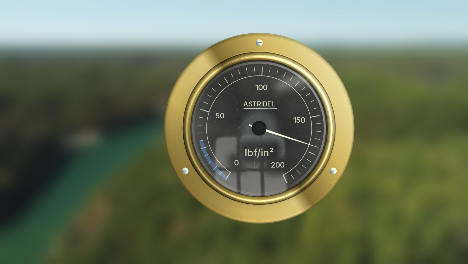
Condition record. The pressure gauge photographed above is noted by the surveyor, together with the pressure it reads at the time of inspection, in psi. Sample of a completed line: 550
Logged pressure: 170
